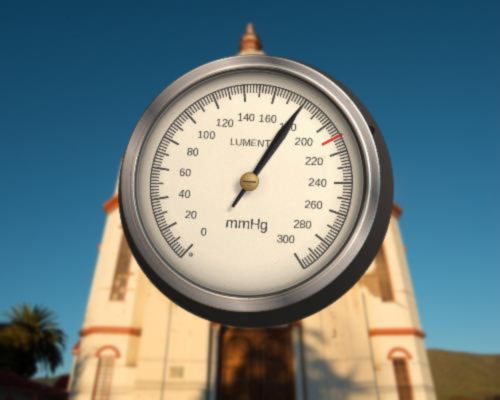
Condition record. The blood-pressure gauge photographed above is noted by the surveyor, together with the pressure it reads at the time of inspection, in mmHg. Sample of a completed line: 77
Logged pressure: 180
